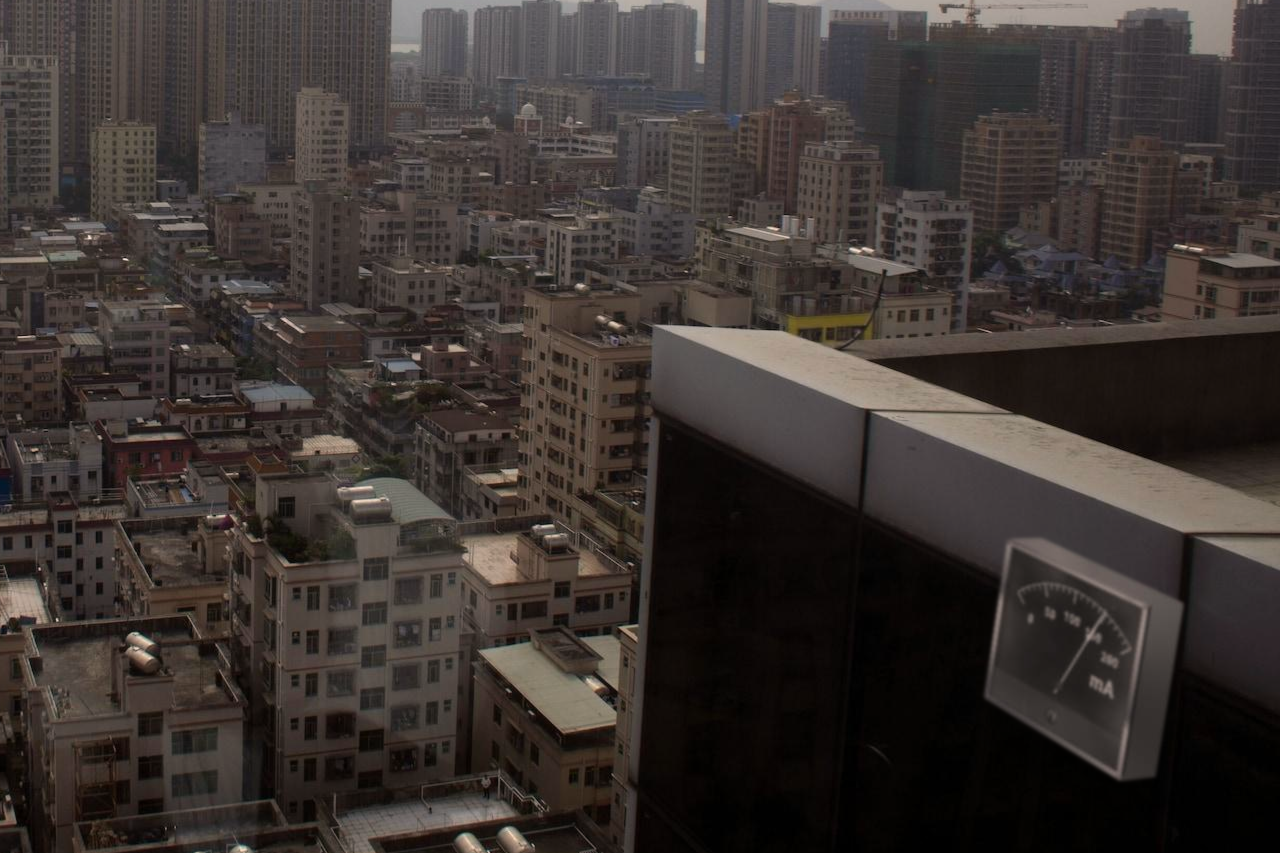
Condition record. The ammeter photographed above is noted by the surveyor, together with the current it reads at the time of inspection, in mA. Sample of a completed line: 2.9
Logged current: 150
